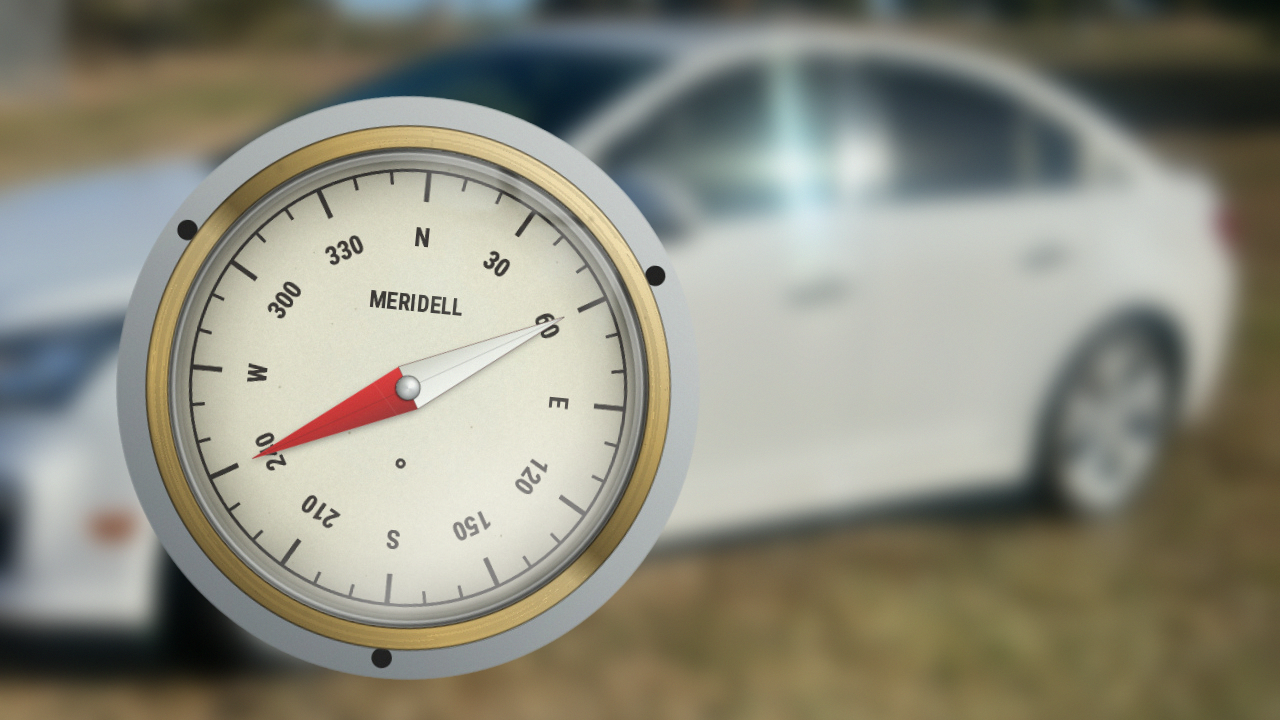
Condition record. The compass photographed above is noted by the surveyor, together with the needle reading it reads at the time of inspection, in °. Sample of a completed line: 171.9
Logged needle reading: 240
